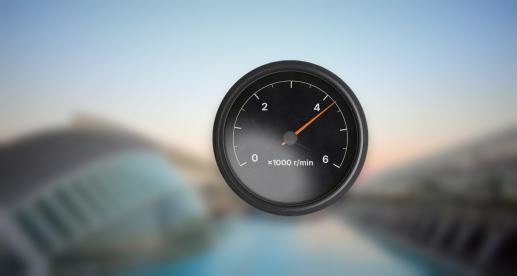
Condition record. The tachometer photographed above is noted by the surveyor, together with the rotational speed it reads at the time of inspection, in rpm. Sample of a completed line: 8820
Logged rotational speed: 4250
